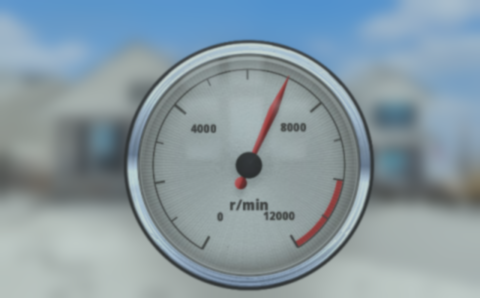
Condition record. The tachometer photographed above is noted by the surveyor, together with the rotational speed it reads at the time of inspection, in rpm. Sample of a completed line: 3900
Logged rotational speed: 7000
